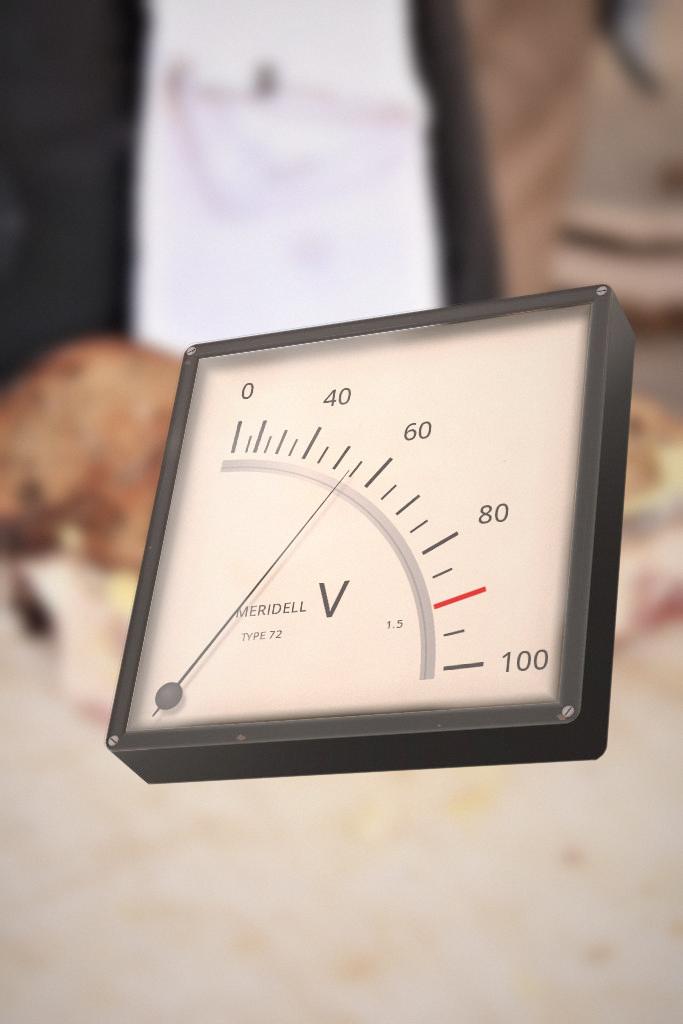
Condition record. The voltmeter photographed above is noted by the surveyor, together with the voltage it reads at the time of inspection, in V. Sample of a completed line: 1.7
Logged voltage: 55
